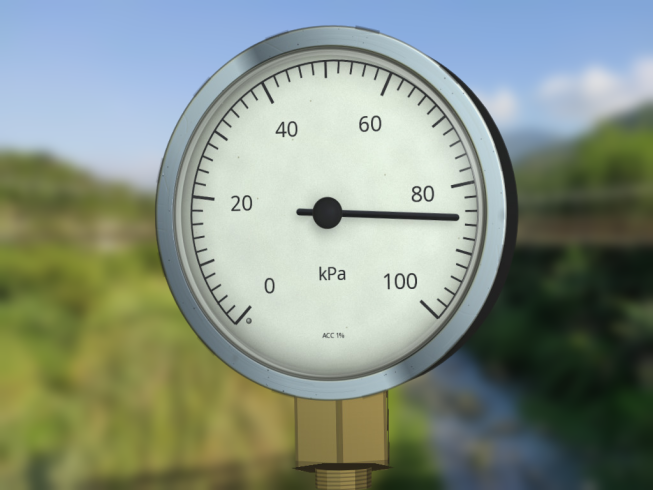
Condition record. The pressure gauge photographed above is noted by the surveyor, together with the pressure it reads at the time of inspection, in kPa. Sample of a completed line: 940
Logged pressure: 85
